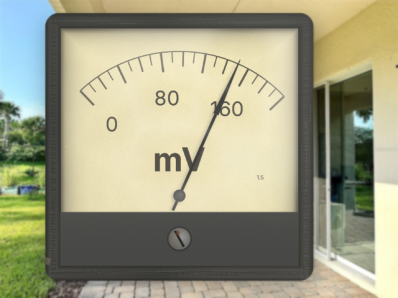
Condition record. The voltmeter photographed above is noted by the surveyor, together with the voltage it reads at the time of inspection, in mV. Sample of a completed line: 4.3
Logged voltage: 150
